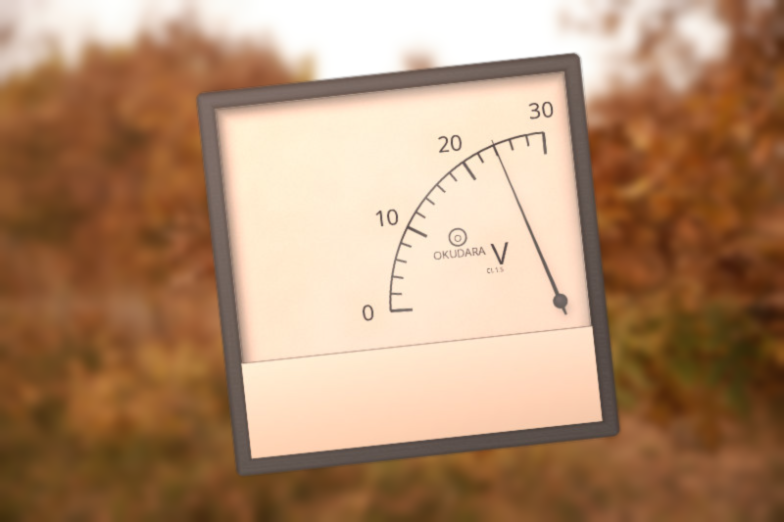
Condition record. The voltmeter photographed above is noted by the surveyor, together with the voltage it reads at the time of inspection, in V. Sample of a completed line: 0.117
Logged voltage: 24
